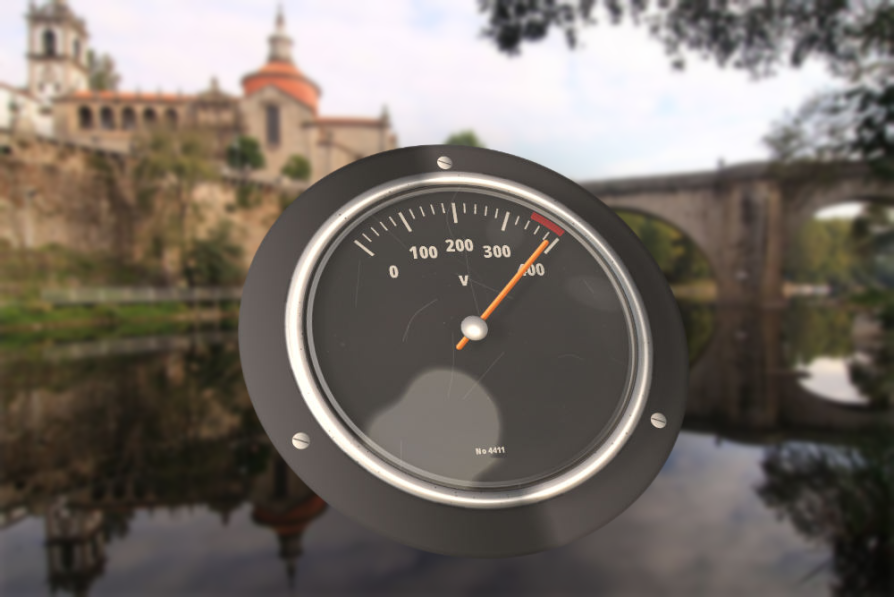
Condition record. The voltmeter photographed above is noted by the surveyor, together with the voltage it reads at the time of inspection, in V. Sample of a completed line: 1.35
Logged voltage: 390
